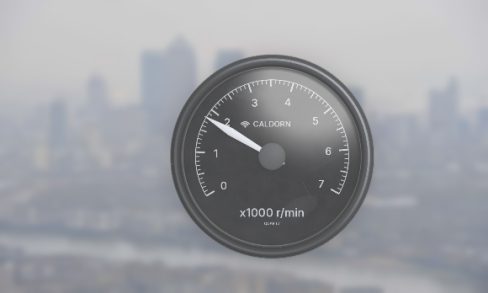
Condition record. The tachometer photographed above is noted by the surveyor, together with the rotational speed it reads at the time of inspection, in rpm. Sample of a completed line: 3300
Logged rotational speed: 1800
